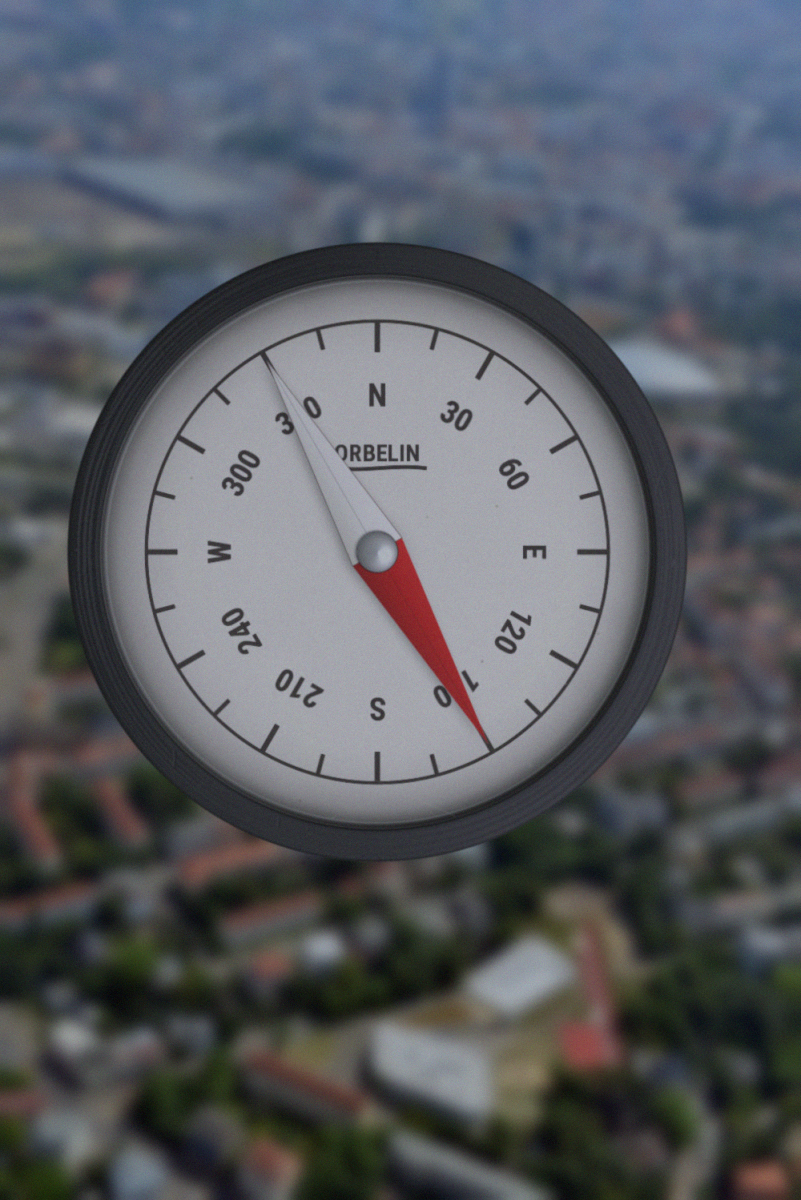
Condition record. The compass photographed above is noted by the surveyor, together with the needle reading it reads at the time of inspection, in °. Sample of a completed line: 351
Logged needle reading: 150
